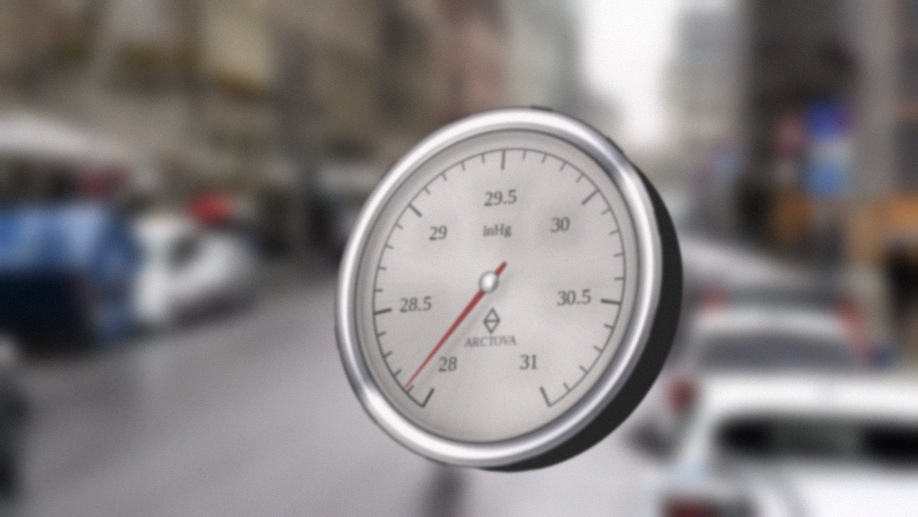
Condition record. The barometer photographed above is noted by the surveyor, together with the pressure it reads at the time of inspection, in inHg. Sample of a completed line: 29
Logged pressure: 28.1
